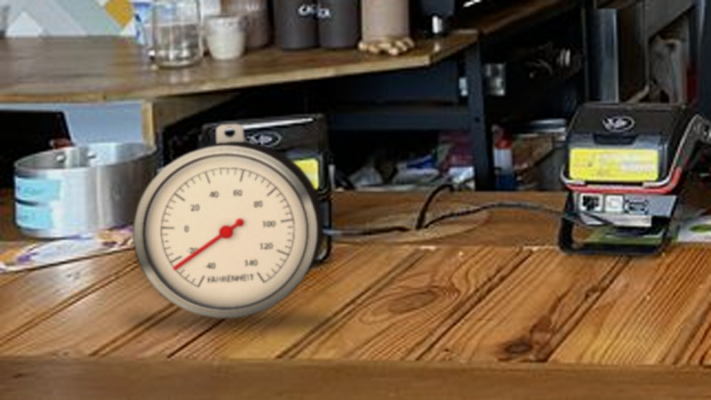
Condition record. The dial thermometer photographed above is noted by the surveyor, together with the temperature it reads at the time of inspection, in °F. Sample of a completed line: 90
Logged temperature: -24
